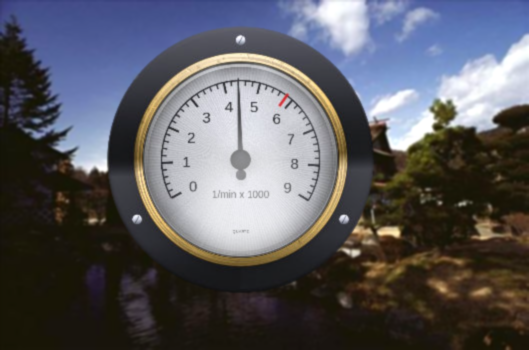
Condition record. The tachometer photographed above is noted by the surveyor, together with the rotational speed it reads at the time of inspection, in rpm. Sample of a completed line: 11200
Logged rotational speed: 4400
